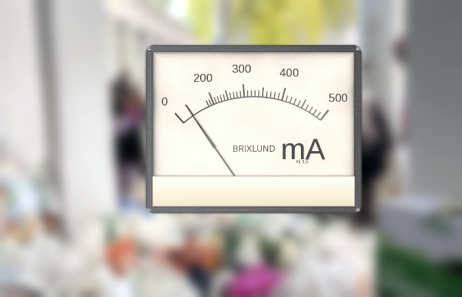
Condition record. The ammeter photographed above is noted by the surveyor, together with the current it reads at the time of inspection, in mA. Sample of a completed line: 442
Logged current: 100
